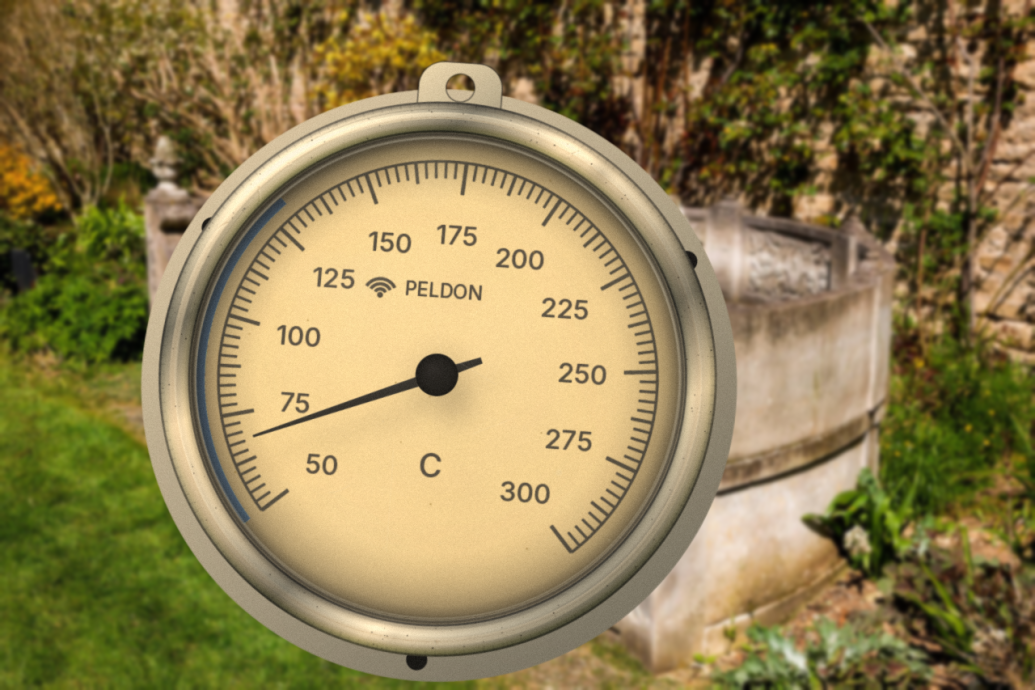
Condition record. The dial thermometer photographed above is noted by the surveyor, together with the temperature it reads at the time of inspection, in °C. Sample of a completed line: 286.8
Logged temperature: 67.5
